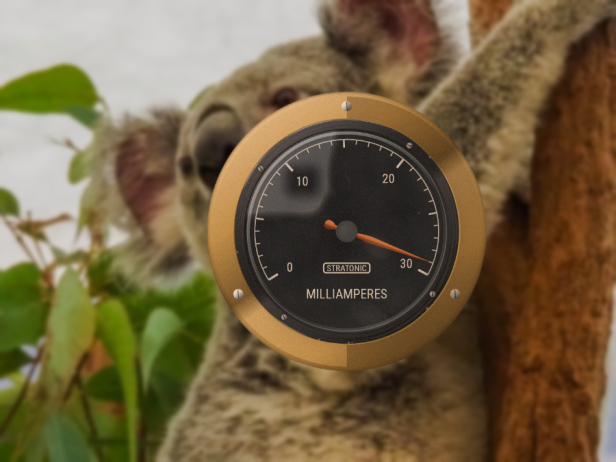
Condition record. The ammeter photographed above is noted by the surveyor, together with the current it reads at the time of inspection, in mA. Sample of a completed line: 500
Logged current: 29
